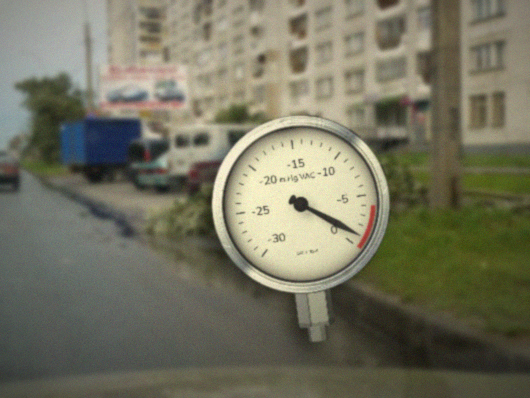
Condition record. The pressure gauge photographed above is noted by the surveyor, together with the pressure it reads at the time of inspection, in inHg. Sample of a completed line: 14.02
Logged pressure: -1
